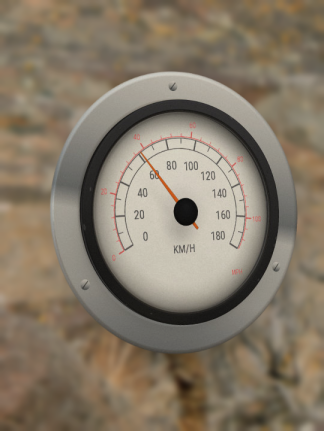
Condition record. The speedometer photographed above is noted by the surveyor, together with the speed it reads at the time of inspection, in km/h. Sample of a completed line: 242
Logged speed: 60
